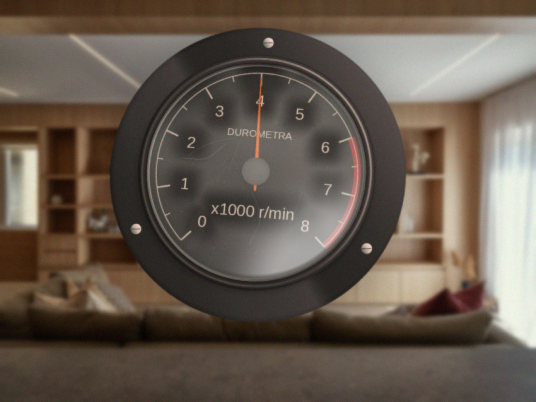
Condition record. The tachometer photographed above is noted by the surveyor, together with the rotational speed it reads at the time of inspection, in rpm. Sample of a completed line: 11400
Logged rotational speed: 4000
